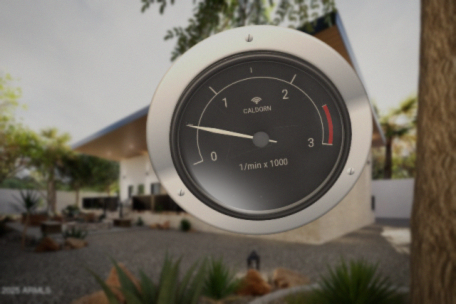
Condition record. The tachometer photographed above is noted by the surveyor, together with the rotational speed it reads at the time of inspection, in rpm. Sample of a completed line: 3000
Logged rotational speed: 500
